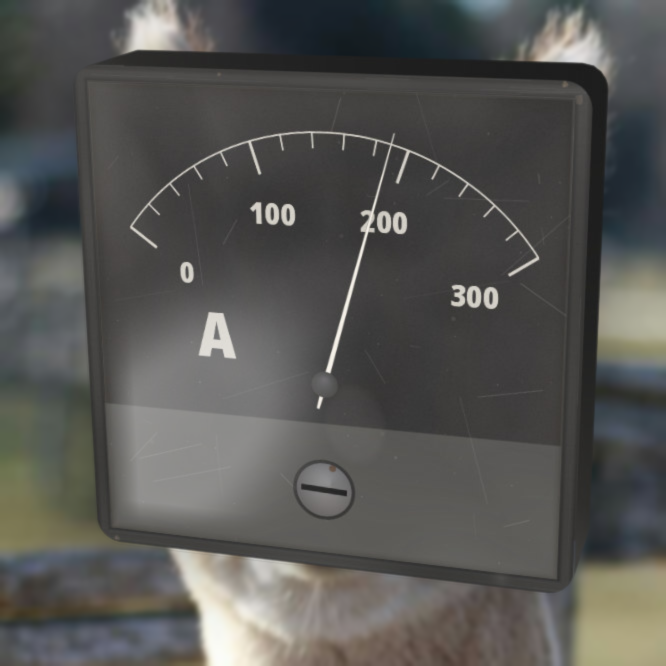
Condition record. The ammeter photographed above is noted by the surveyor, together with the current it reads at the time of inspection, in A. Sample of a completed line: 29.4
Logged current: 190
